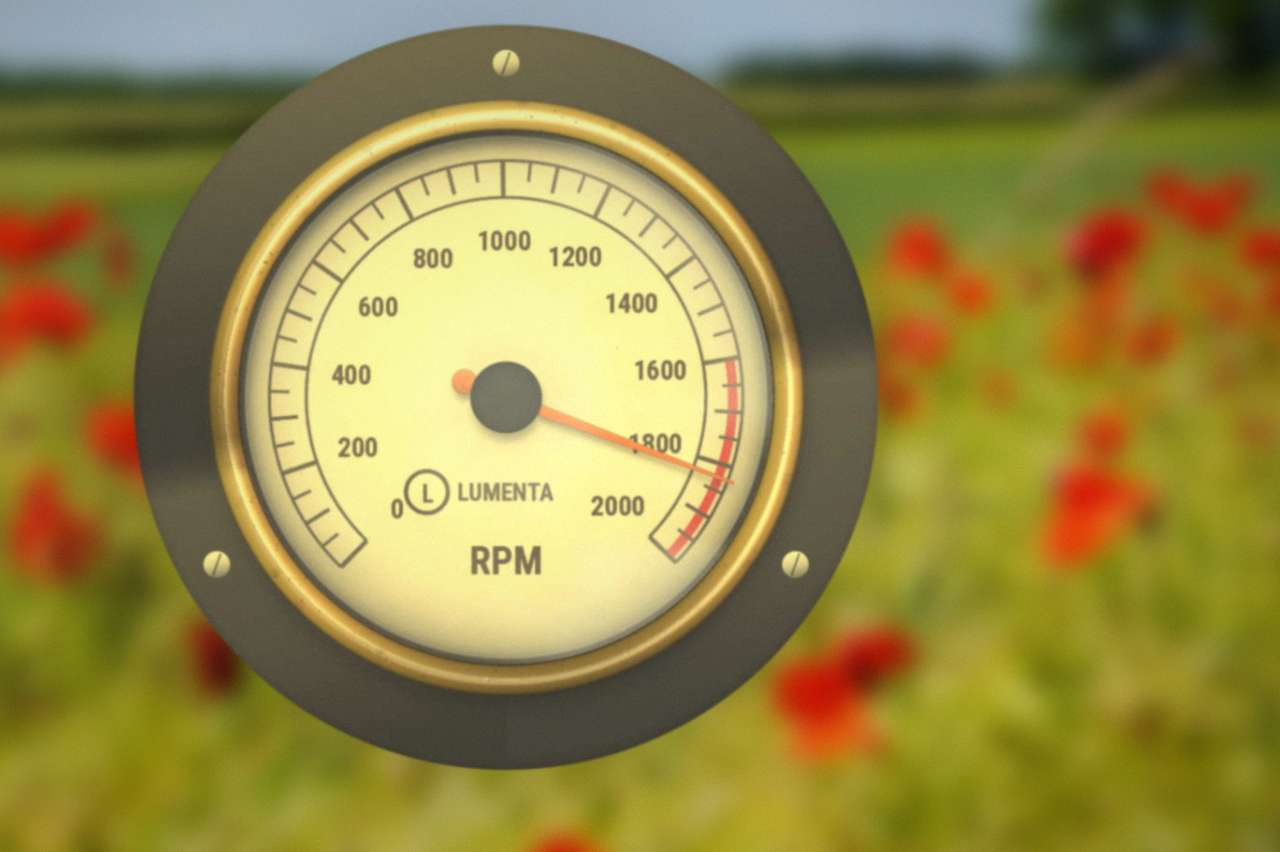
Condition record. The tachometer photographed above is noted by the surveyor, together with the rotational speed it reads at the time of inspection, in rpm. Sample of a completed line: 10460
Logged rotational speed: 1825
